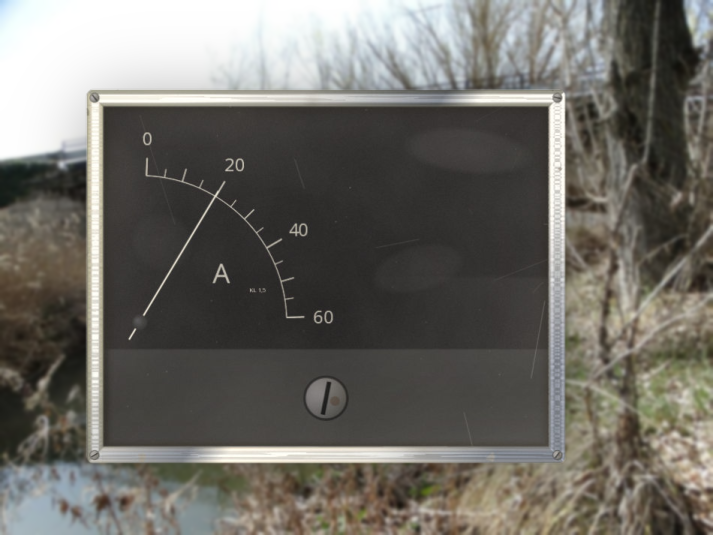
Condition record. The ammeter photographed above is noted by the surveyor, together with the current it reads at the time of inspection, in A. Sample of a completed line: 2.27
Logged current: 20
